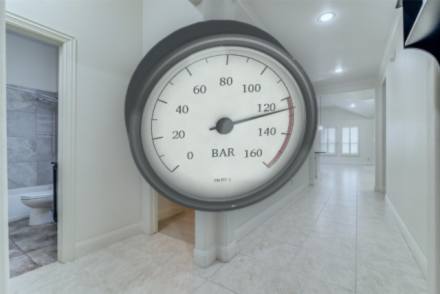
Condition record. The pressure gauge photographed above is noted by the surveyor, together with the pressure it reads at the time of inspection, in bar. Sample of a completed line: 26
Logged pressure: 125
